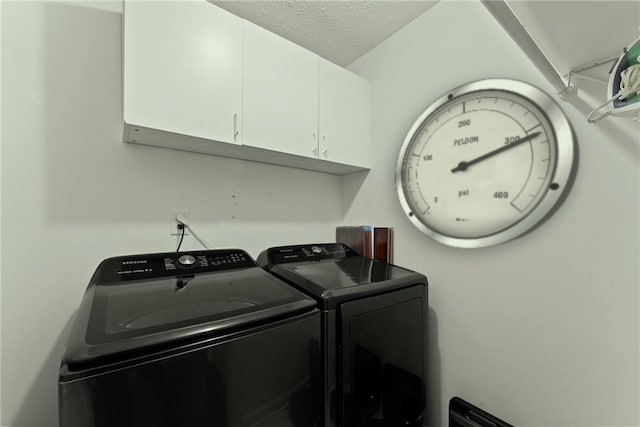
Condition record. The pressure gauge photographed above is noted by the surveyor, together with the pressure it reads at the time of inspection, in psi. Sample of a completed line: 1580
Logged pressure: 310
